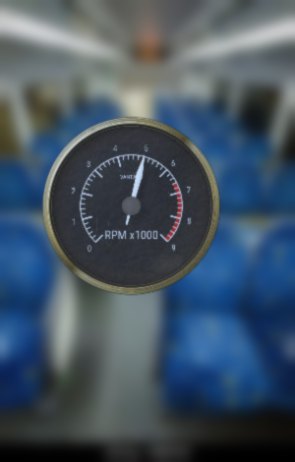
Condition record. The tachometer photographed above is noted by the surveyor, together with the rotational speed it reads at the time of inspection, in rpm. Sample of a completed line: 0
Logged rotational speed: 5000
